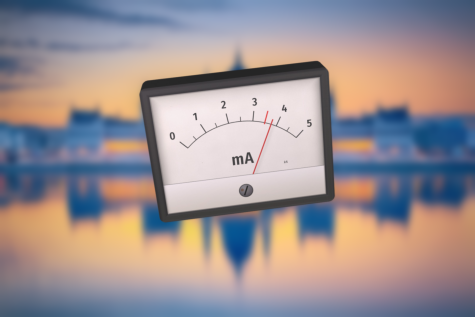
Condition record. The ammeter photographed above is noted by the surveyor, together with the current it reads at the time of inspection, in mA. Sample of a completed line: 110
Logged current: 3.75
